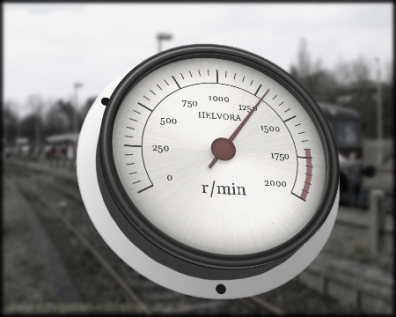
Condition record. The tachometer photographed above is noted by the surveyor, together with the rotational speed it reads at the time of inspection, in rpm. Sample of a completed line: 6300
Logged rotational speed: 1300
